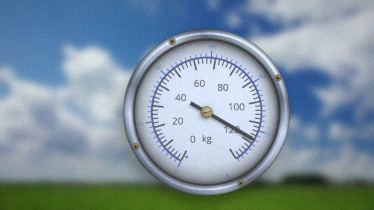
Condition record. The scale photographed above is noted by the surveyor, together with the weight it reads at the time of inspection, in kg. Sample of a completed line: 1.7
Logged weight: 118
